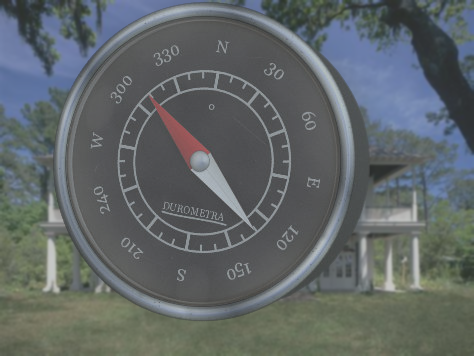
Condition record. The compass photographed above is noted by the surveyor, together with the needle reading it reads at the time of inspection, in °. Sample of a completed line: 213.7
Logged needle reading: 310
